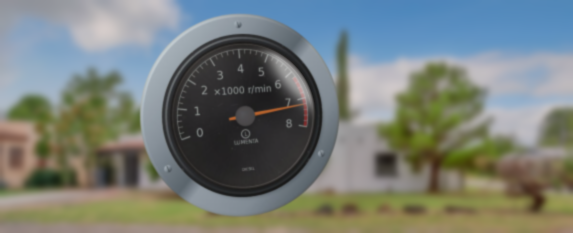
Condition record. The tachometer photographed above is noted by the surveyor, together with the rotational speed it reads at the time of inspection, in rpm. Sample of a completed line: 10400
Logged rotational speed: 7200
